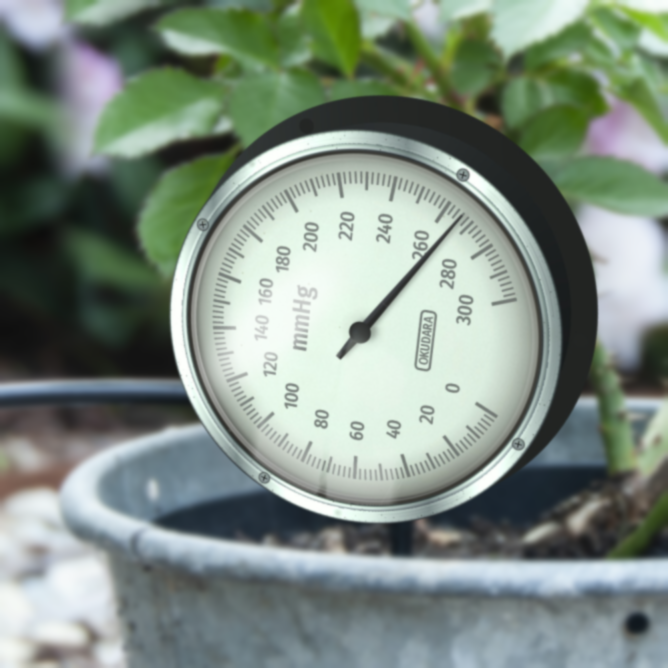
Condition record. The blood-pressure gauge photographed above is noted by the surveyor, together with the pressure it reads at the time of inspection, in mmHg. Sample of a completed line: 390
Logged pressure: 266
